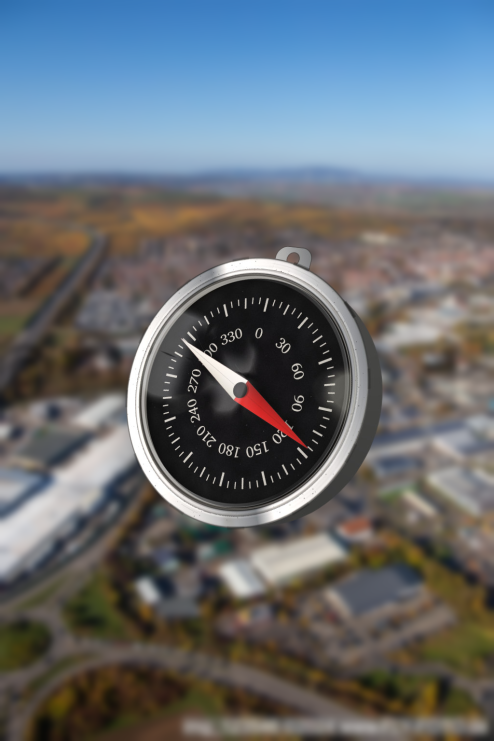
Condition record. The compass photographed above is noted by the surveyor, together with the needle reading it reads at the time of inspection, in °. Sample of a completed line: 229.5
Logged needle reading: 115
